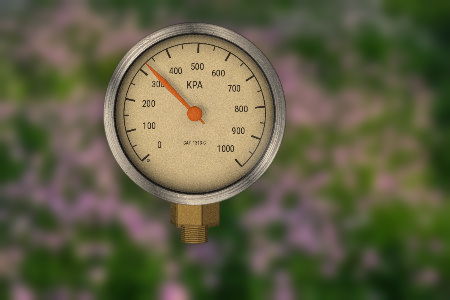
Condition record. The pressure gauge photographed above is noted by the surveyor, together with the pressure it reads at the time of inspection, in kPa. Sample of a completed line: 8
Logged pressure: 325
